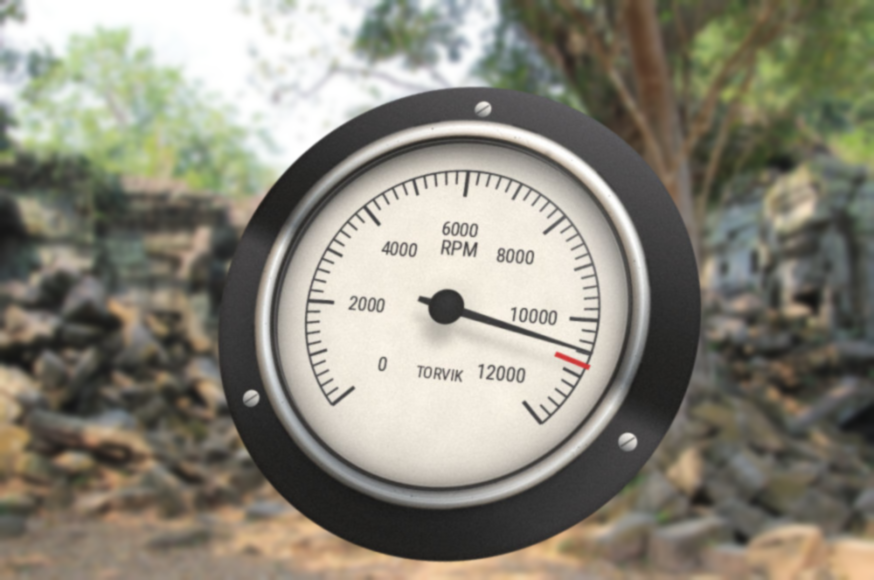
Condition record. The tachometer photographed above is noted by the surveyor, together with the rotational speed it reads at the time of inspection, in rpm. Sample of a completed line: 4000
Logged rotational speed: 10600
